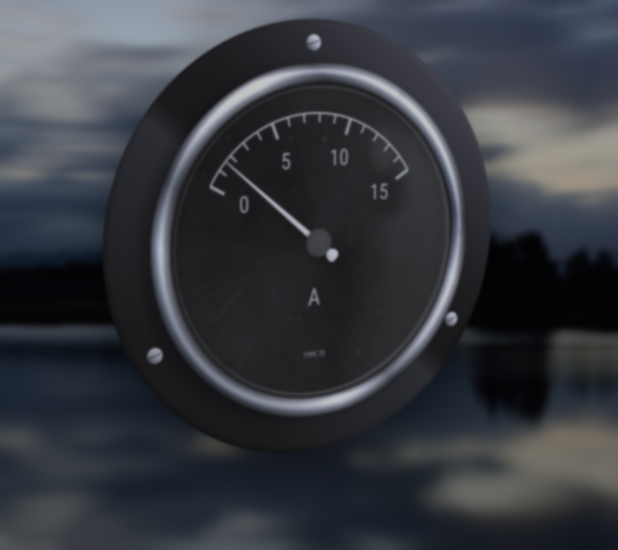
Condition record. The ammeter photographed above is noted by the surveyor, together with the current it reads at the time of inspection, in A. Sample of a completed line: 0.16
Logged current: 1.5
